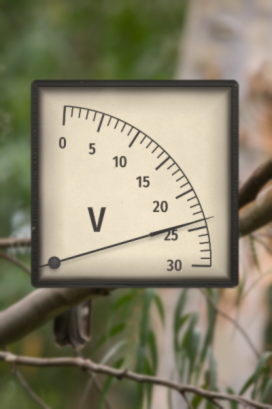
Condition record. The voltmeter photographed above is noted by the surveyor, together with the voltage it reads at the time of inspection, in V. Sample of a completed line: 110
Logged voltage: 24
